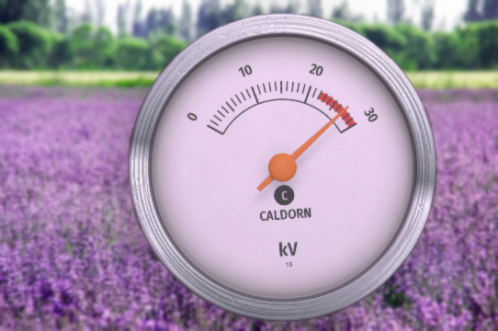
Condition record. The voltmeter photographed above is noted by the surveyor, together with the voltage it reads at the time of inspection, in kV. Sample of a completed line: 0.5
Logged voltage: 27
